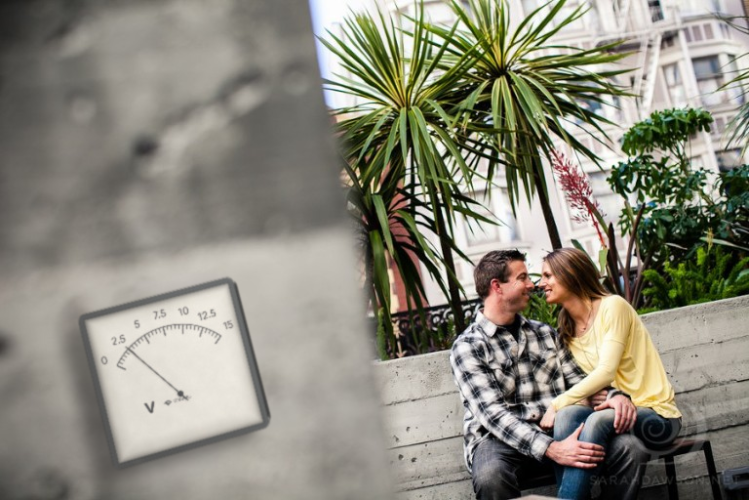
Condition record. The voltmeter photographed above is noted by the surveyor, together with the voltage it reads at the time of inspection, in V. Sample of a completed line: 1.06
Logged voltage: 2.5
